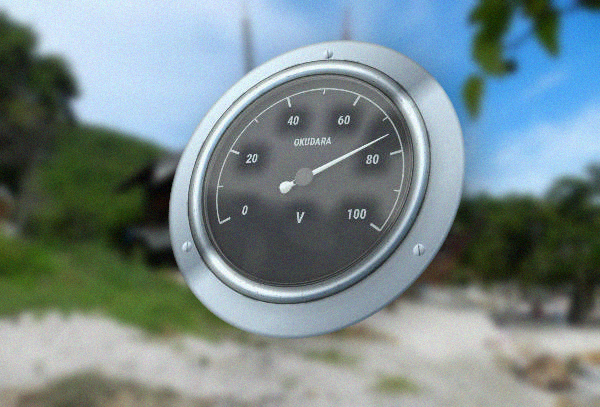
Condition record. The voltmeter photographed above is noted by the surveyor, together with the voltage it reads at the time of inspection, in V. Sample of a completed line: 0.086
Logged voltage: 75
